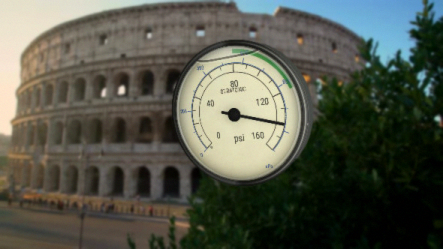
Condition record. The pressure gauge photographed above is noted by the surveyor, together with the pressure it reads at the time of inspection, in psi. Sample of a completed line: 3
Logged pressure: 140
